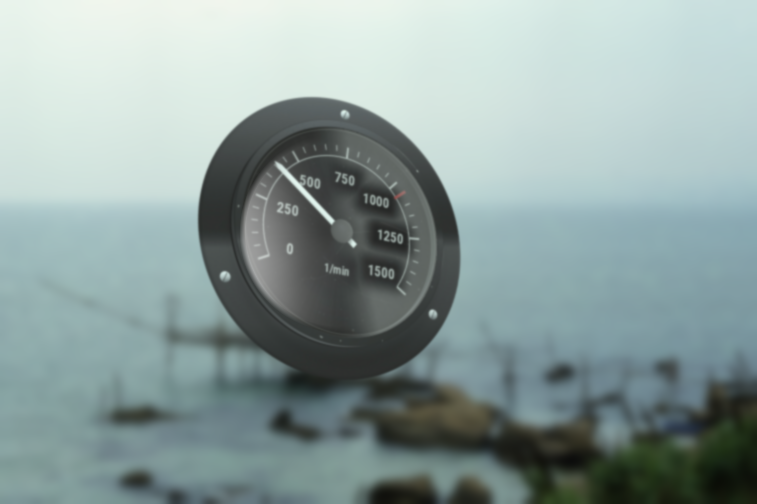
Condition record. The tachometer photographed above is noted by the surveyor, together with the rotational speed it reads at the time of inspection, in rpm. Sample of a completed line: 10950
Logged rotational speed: 400
